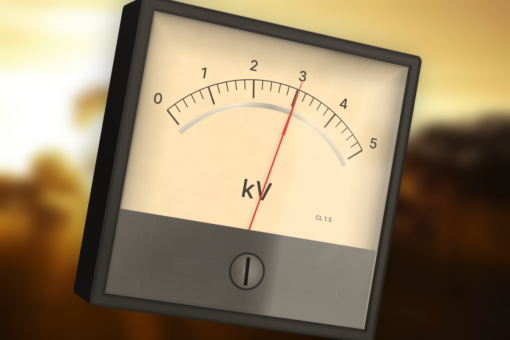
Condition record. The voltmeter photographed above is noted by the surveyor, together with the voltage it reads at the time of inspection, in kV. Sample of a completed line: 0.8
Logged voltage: 3
